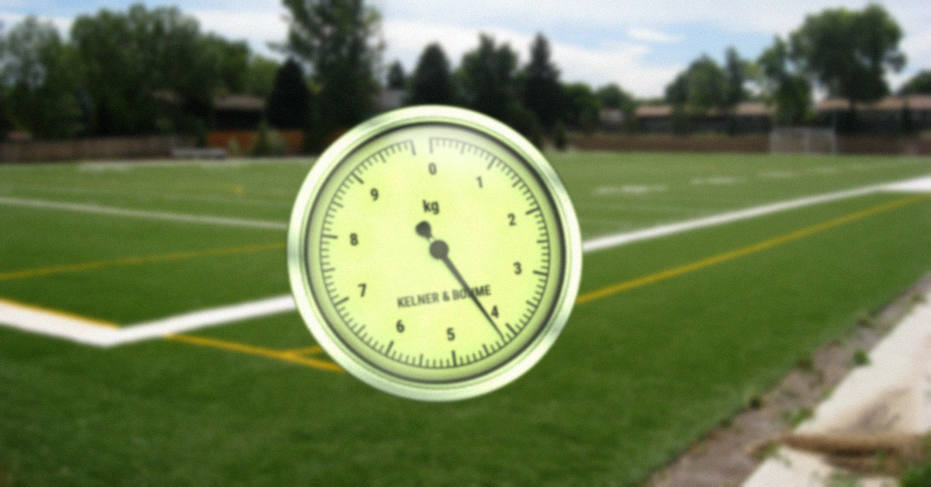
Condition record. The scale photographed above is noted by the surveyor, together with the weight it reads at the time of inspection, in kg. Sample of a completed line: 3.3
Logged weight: 4.2
